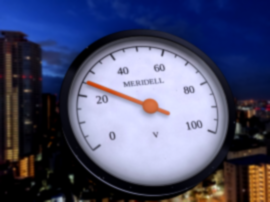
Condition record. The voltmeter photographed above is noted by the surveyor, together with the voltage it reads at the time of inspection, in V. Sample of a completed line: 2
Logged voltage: 25
